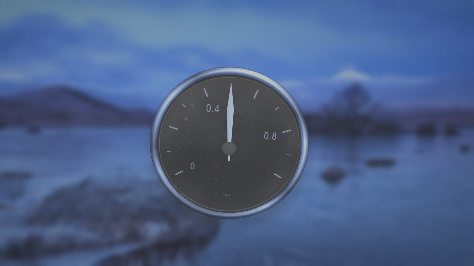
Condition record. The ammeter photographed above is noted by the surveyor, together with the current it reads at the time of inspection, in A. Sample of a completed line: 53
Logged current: 0.5
